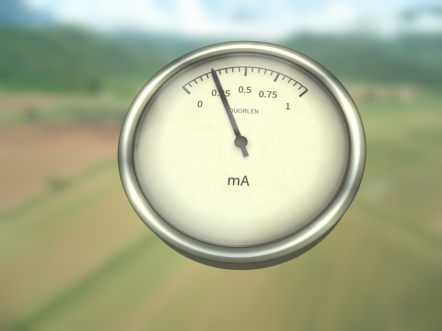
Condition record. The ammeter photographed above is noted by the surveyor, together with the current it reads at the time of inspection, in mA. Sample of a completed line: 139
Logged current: 0.25
